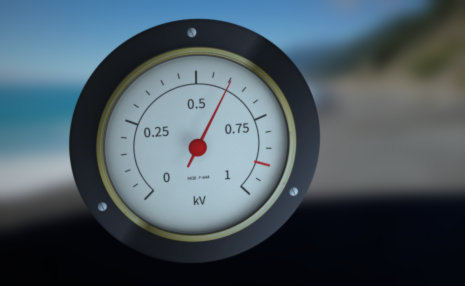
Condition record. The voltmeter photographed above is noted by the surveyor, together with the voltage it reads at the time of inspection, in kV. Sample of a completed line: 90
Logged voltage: 0.6
